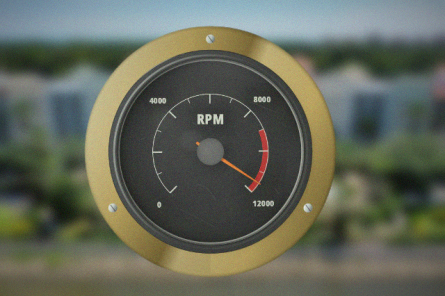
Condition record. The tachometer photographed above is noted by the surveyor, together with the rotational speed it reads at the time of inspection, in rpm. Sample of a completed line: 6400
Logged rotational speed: 11500
